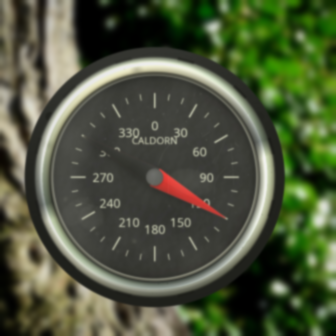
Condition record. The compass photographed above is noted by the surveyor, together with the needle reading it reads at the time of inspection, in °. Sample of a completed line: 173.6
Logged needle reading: 120
